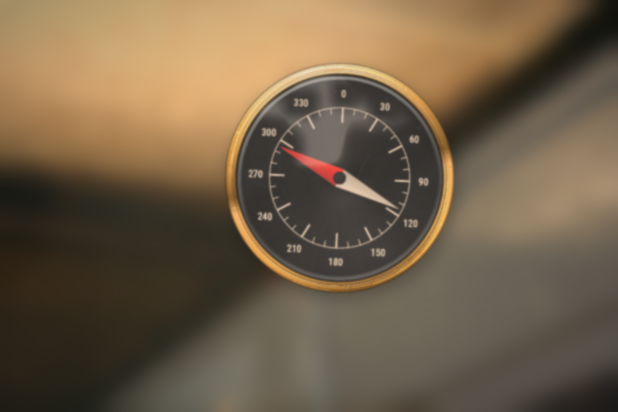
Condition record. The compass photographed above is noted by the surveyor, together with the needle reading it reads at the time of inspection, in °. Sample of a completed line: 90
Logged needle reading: 295
